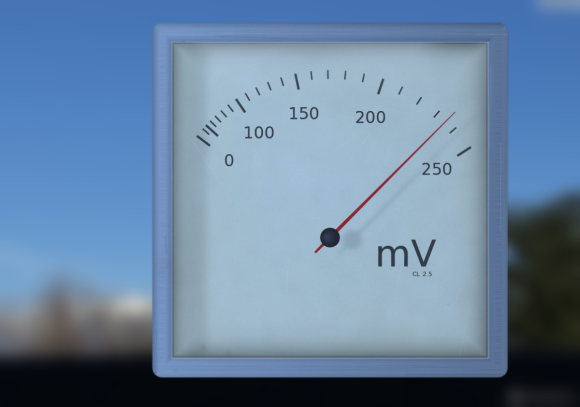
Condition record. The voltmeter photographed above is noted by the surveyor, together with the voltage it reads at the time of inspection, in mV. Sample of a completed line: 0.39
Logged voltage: 235
